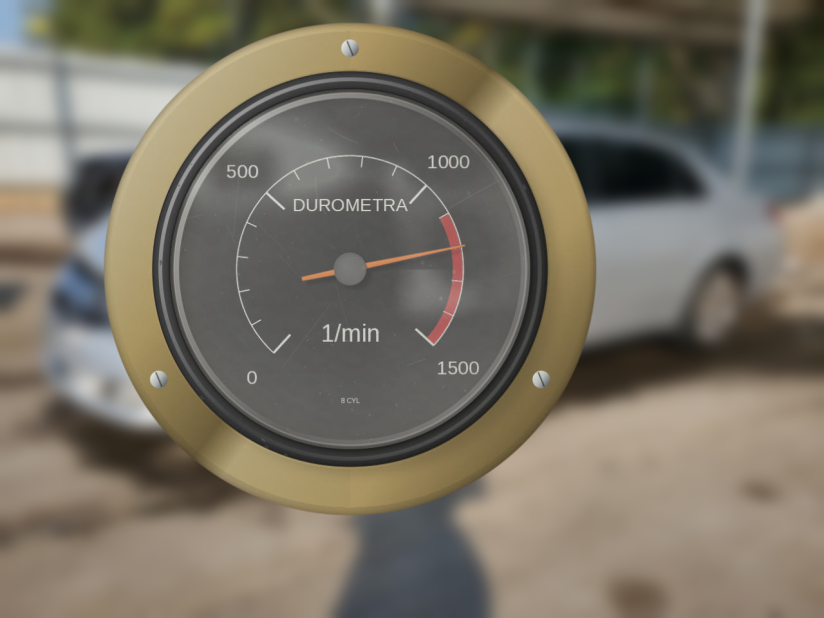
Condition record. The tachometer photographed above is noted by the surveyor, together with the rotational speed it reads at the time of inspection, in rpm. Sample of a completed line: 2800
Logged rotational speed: 1200
